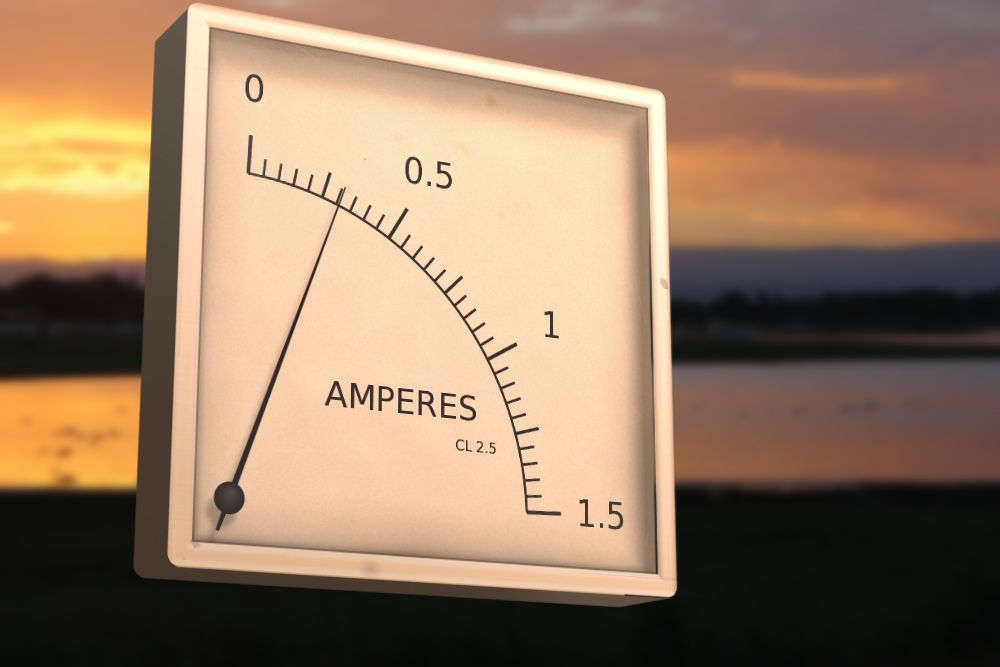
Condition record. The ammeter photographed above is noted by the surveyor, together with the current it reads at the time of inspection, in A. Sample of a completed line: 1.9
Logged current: 0.3
